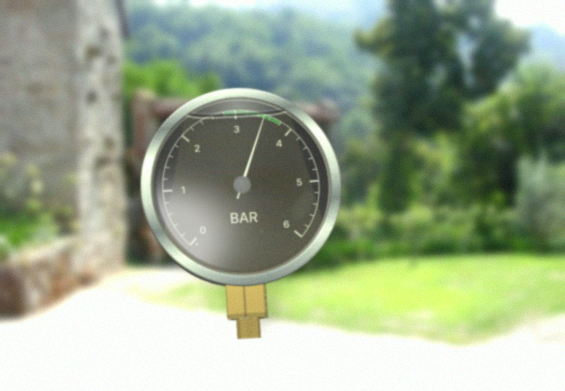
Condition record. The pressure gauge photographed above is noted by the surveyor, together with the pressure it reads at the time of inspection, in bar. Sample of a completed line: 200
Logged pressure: 3.5
